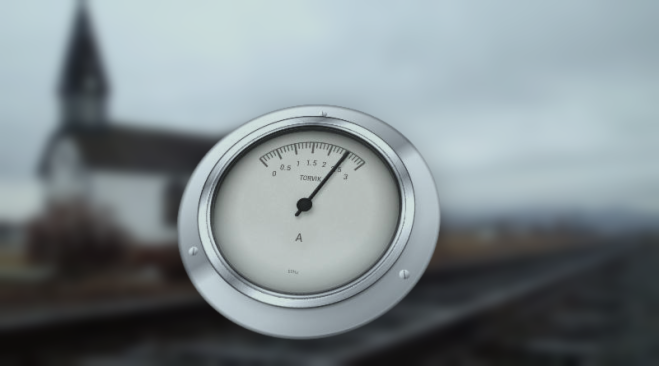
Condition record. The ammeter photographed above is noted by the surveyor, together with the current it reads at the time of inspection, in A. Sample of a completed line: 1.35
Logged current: 2.5
